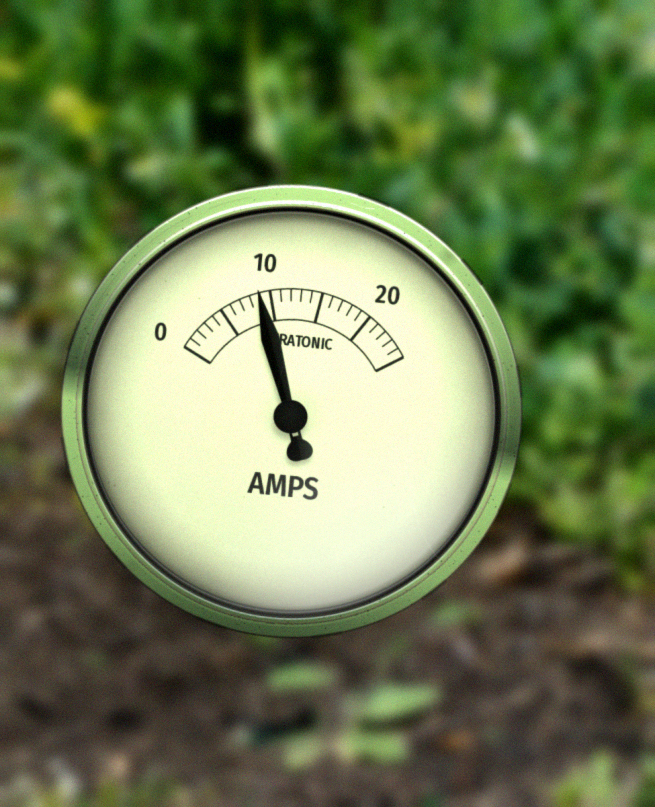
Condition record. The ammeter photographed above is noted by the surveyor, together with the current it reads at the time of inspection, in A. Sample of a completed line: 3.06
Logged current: 9
